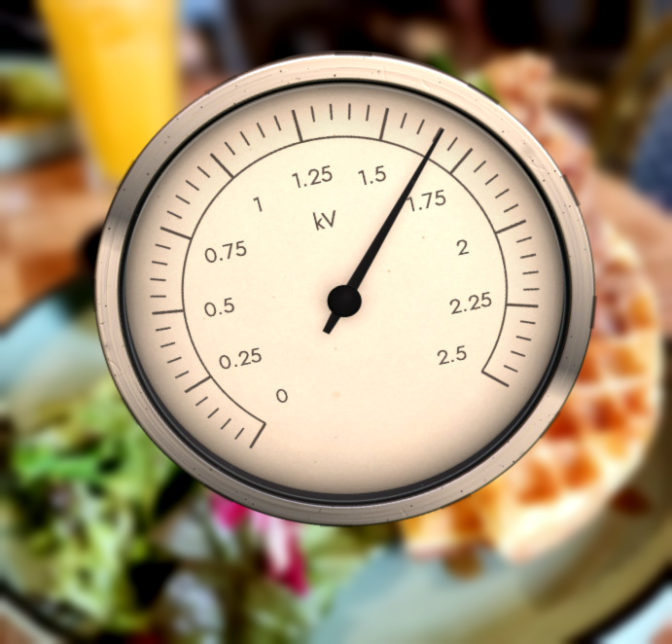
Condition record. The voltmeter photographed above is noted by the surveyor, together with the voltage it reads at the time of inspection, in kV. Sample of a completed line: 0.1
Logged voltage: 1.65
